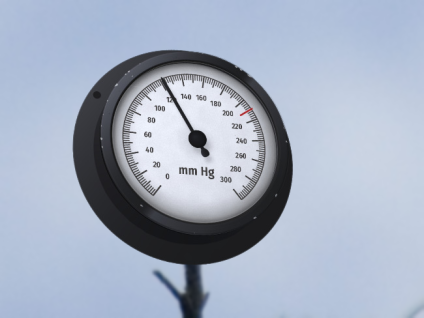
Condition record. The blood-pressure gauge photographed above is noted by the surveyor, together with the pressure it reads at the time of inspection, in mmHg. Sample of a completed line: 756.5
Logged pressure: 120
